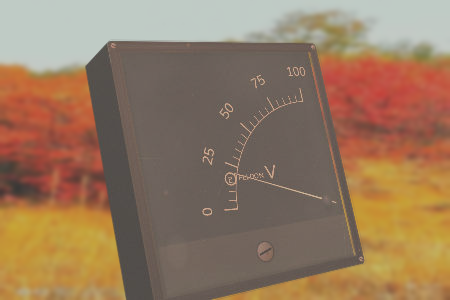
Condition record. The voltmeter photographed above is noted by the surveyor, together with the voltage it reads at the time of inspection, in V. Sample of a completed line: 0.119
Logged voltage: 20
